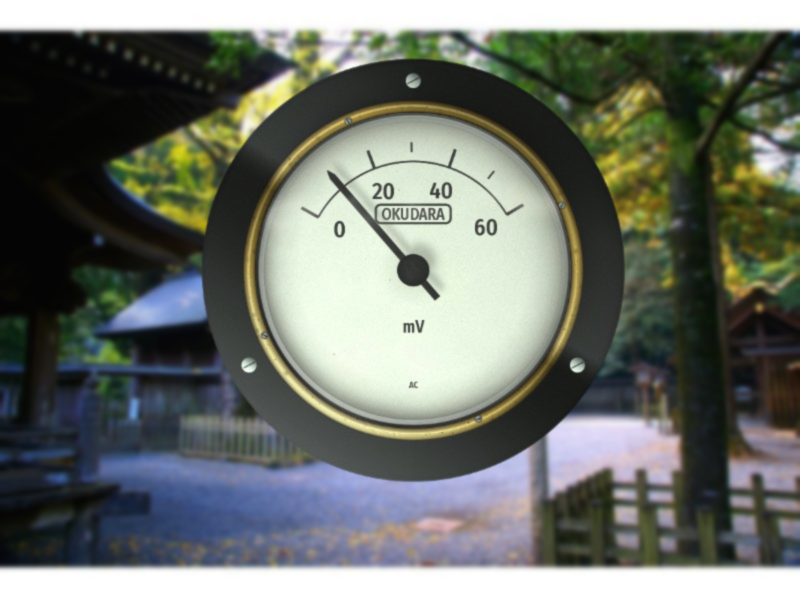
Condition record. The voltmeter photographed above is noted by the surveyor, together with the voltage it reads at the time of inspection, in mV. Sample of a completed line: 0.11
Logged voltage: 10
